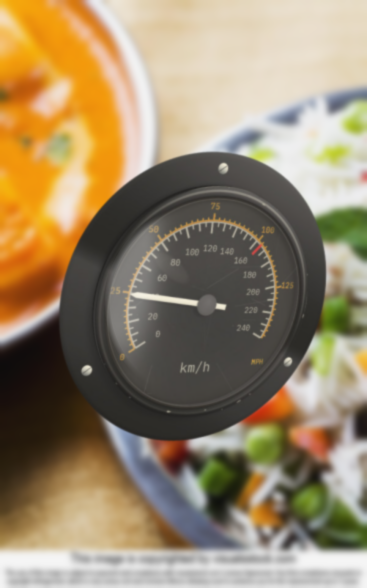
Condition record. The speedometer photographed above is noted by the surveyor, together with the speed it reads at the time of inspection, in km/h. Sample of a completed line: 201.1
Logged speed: 40
